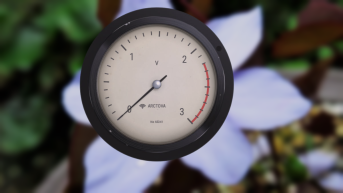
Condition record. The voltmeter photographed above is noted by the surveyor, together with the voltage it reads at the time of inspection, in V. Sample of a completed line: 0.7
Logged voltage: 0
